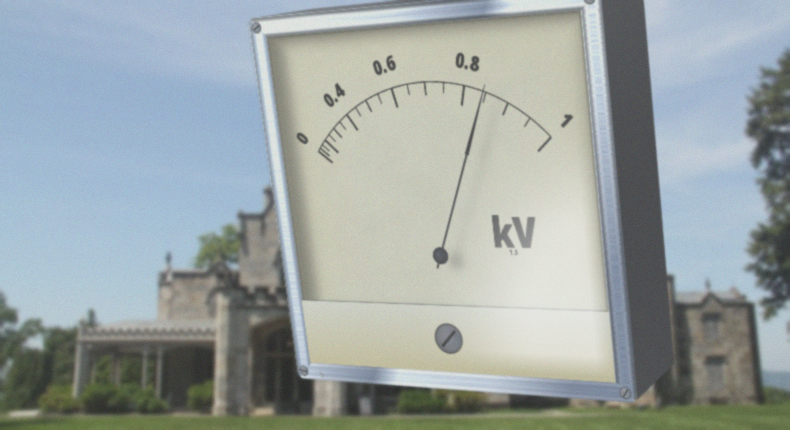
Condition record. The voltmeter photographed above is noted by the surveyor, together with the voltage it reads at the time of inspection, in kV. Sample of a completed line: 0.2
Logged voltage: 0.85
